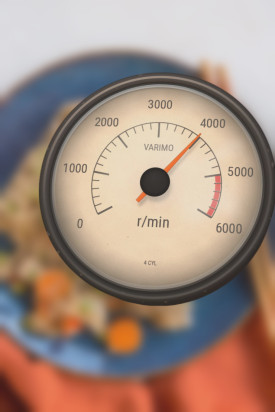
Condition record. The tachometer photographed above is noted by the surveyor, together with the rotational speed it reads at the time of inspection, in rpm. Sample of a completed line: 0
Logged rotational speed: 4000
